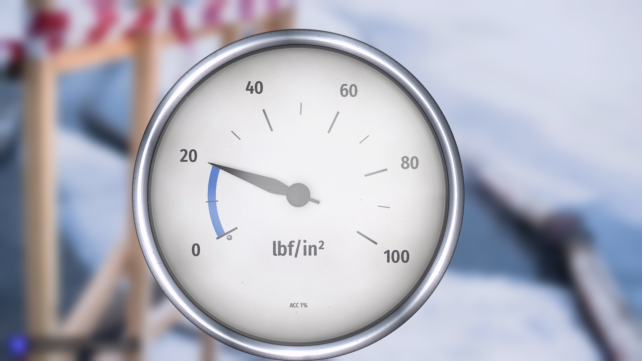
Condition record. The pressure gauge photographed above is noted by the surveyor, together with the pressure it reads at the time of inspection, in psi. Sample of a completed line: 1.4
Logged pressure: 20
